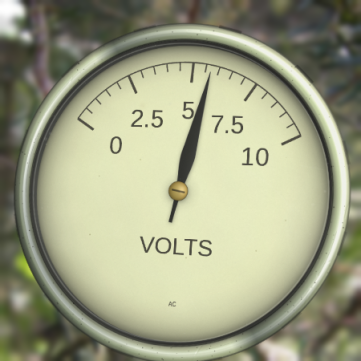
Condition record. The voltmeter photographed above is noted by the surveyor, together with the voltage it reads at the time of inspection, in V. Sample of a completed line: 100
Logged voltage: 5.75
